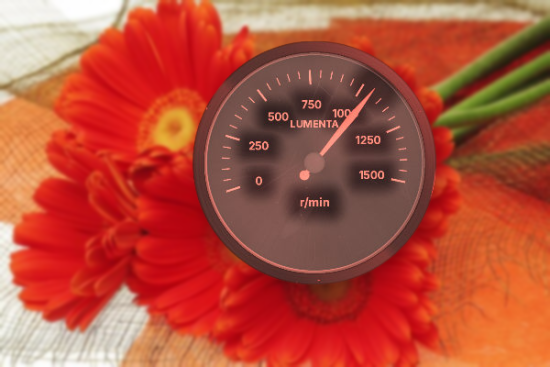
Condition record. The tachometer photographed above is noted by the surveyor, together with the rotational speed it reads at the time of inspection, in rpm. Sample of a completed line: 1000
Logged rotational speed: 1050
